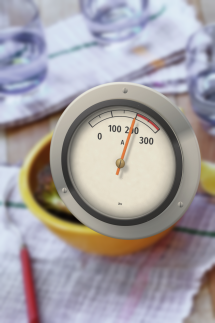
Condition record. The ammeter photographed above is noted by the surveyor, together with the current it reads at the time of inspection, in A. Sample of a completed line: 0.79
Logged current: 200
